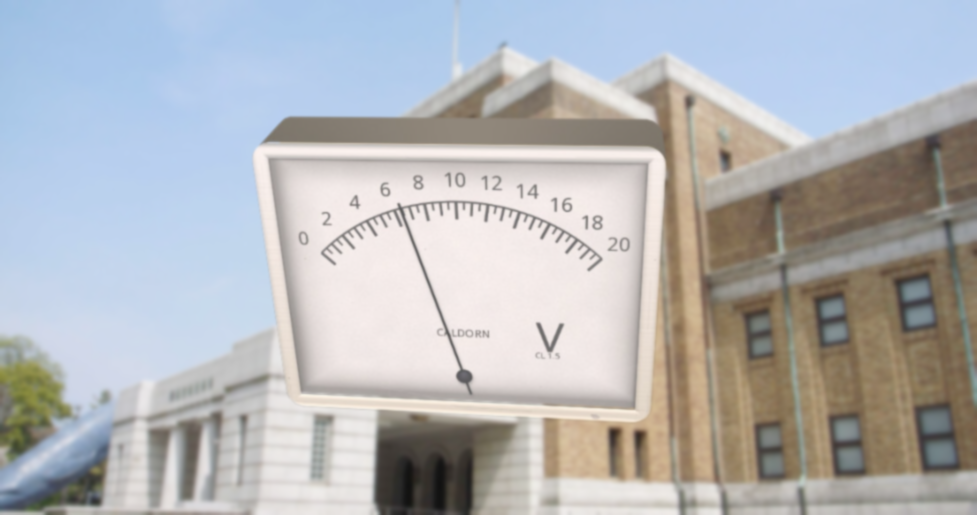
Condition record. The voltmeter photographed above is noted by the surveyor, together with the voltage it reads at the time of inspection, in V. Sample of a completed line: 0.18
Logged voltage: 6.5
